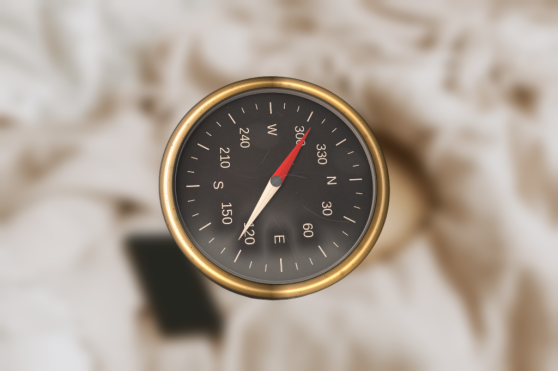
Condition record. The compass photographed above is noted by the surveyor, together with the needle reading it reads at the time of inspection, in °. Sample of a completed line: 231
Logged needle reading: 305
